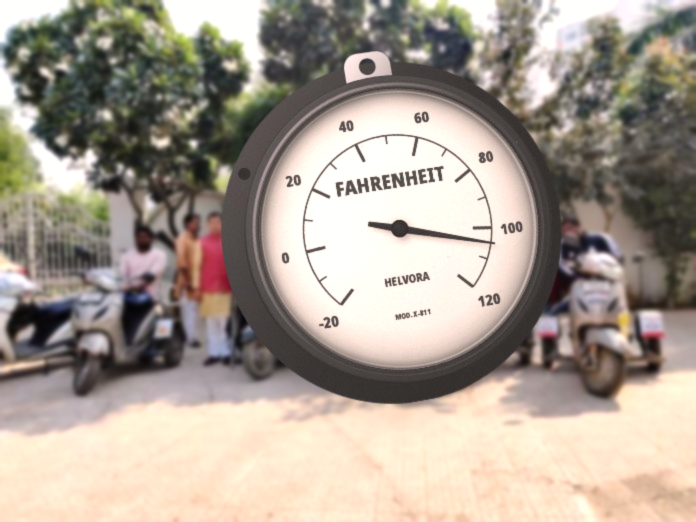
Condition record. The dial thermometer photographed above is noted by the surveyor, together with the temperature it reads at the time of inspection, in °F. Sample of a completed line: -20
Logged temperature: 105
